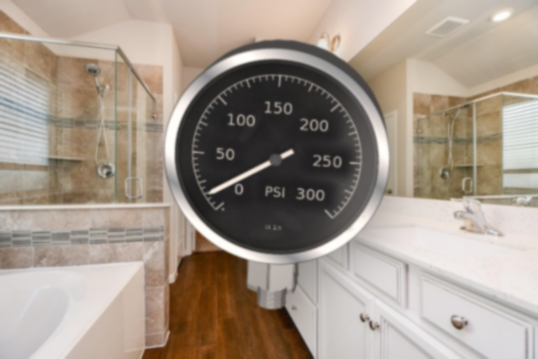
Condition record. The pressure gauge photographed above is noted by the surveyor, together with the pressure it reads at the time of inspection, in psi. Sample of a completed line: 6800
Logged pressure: 15
